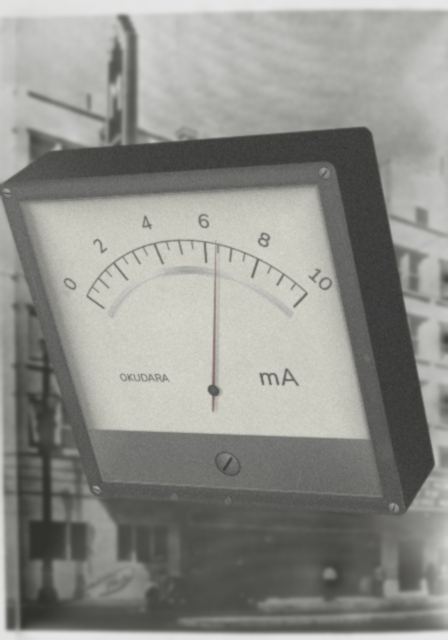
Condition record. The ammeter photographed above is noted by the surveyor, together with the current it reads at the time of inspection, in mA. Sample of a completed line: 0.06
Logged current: 6.5
